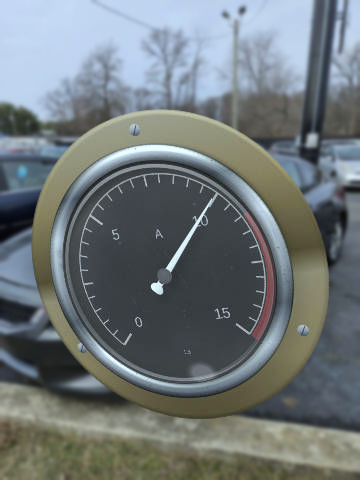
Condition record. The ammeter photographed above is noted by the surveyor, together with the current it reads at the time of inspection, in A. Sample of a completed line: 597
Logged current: 10
